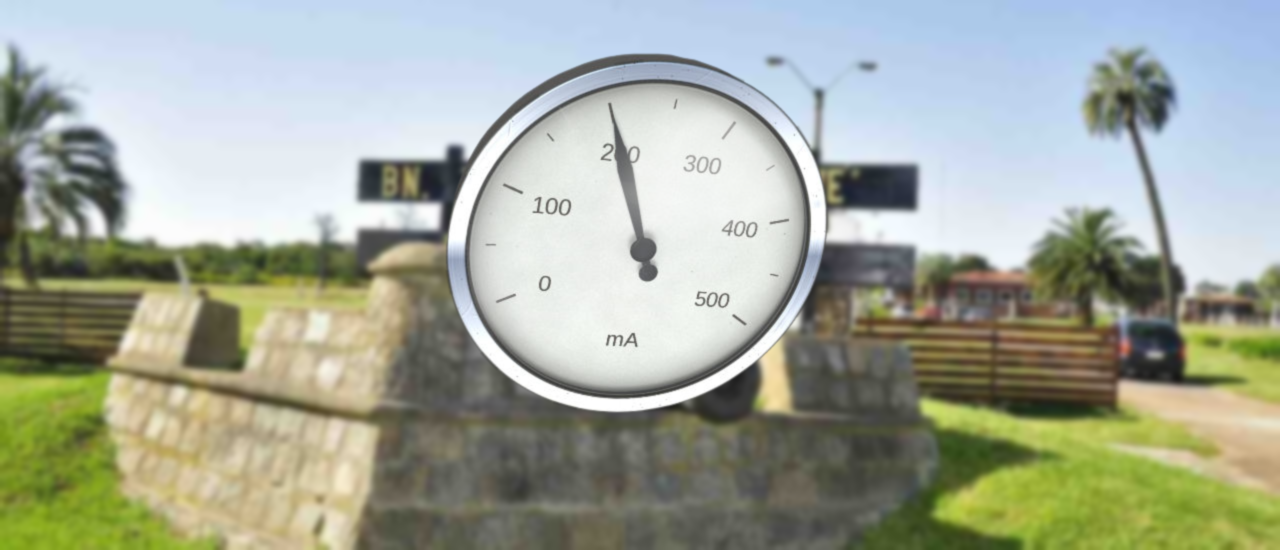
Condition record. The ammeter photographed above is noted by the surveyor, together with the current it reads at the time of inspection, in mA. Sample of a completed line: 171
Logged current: 200
